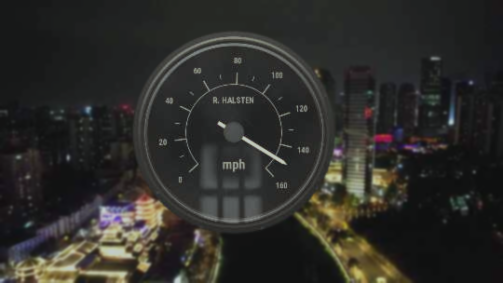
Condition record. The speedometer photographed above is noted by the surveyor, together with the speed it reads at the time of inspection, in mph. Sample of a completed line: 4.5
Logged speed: 150
